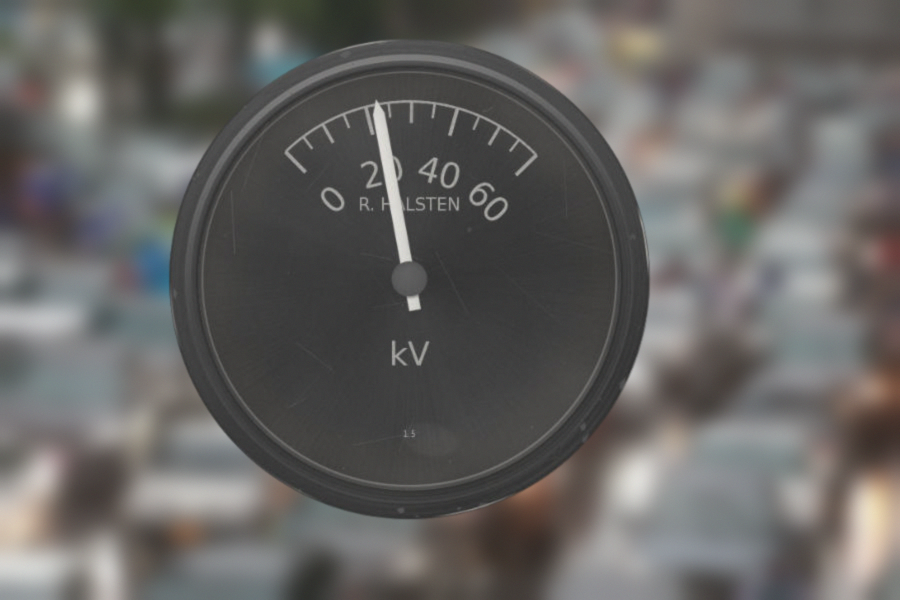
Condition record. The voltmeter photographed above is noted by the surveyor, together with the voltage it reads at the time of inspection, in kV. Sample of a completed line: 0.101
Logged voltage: 22.5
